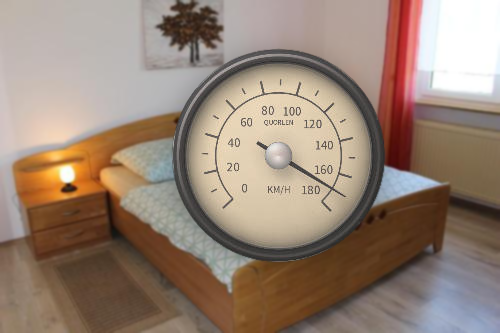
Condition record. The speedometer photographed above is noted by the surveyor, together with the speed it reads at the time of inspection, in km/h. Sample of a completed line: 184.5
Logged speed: 170
